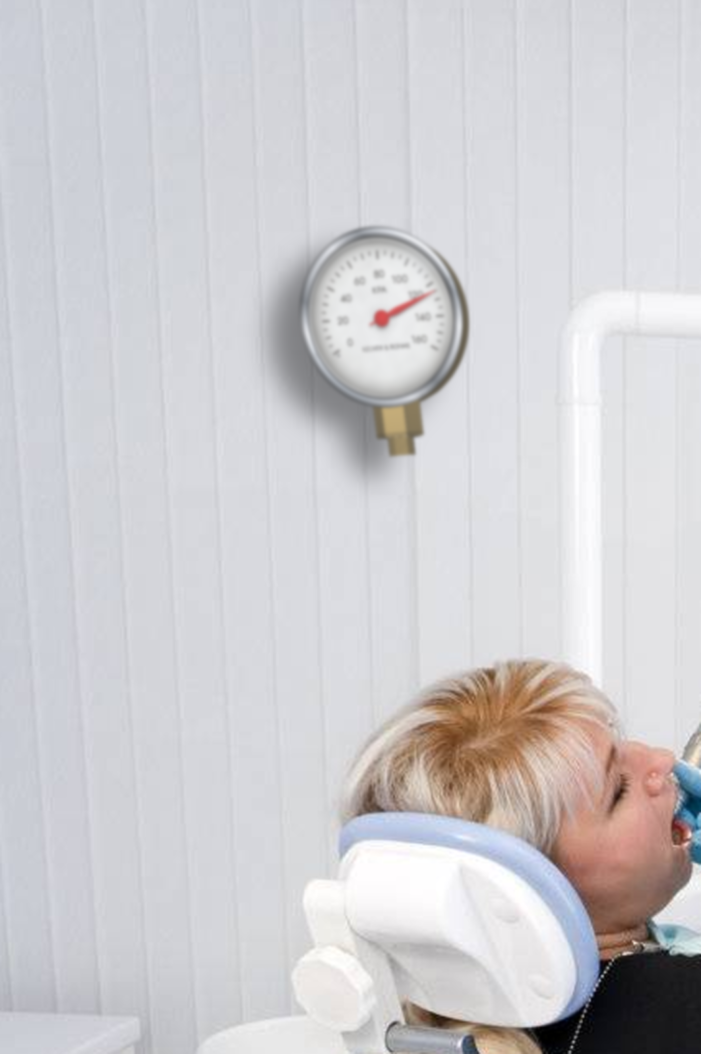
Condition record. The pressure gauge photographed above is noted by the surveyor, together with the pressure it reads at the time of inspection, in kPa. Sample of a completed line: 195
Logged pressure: 125
